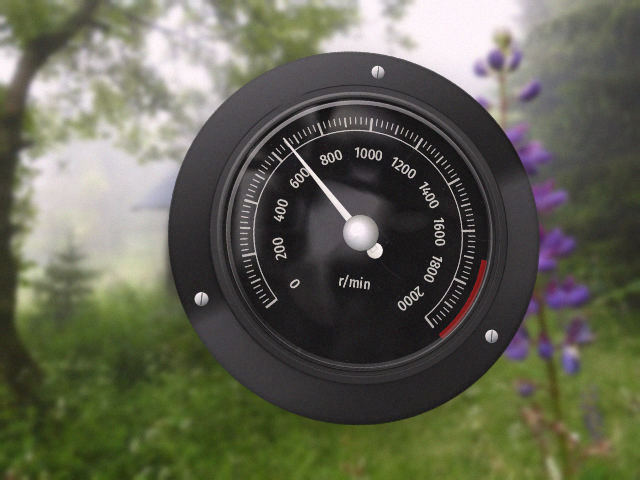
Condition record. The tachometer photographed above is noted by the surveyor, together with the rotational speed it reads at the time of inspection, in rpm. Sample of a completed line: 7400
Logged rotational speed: 660
